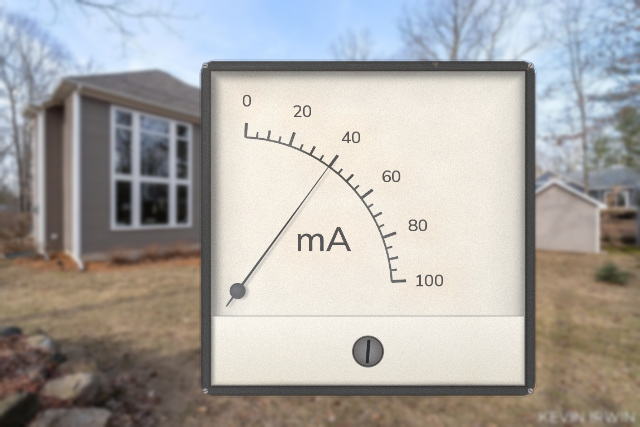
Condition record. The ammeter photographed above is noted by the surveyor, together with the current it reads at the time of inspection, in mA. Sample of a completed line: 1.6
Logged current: 40
